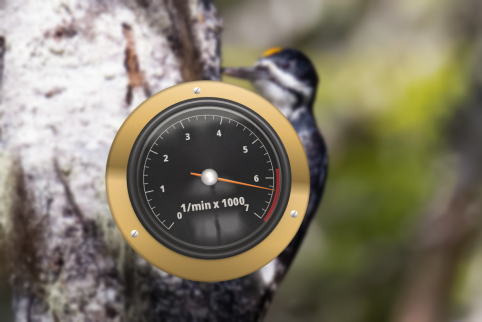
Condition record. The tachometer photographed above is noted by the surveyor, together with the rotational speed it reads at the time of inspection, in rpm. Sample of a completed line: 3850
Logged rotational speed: 6300
